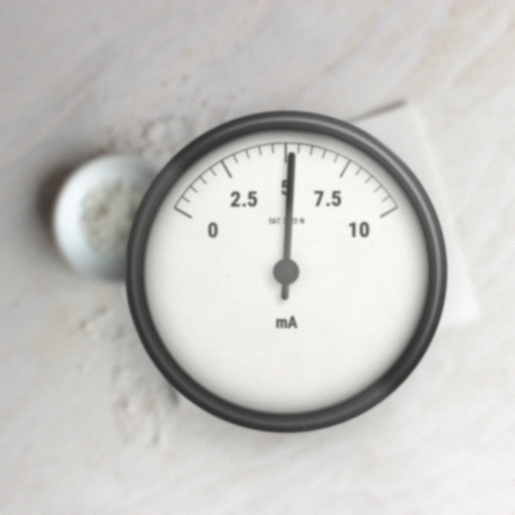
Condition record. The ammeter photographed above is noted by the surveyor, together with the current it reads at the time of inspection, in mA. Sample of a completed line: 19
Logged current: 5.25
